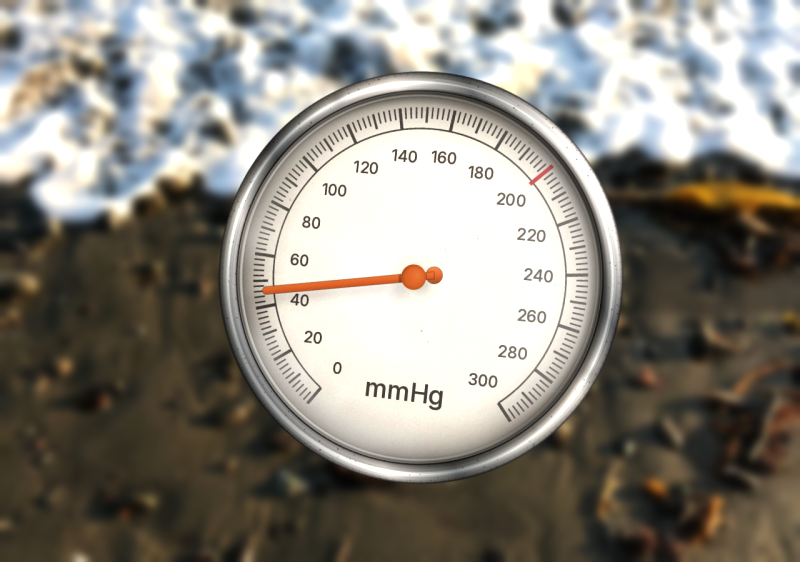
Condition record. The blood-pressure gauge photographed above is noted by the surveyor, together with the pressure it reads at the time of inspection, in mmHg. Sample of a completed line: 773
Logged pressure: 46
